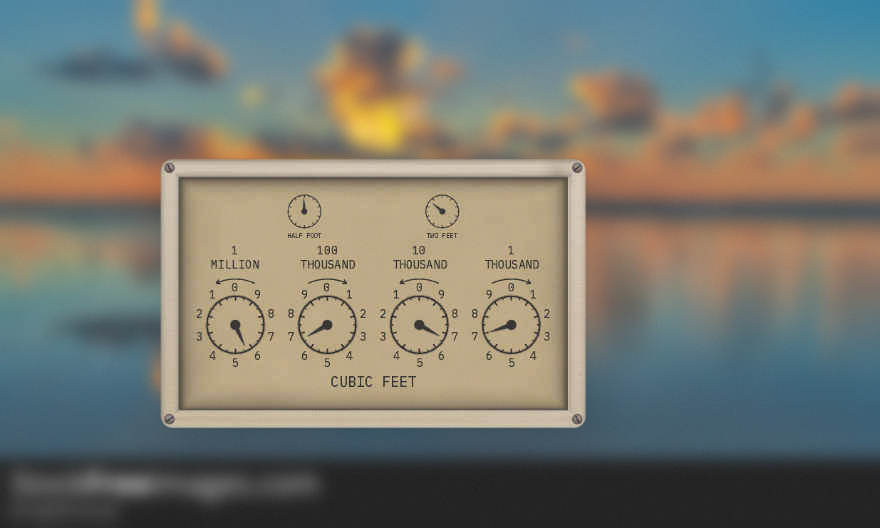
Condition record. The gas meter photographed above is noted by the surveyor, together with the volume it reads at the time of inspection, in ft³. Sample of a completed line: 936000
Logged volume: 566700
